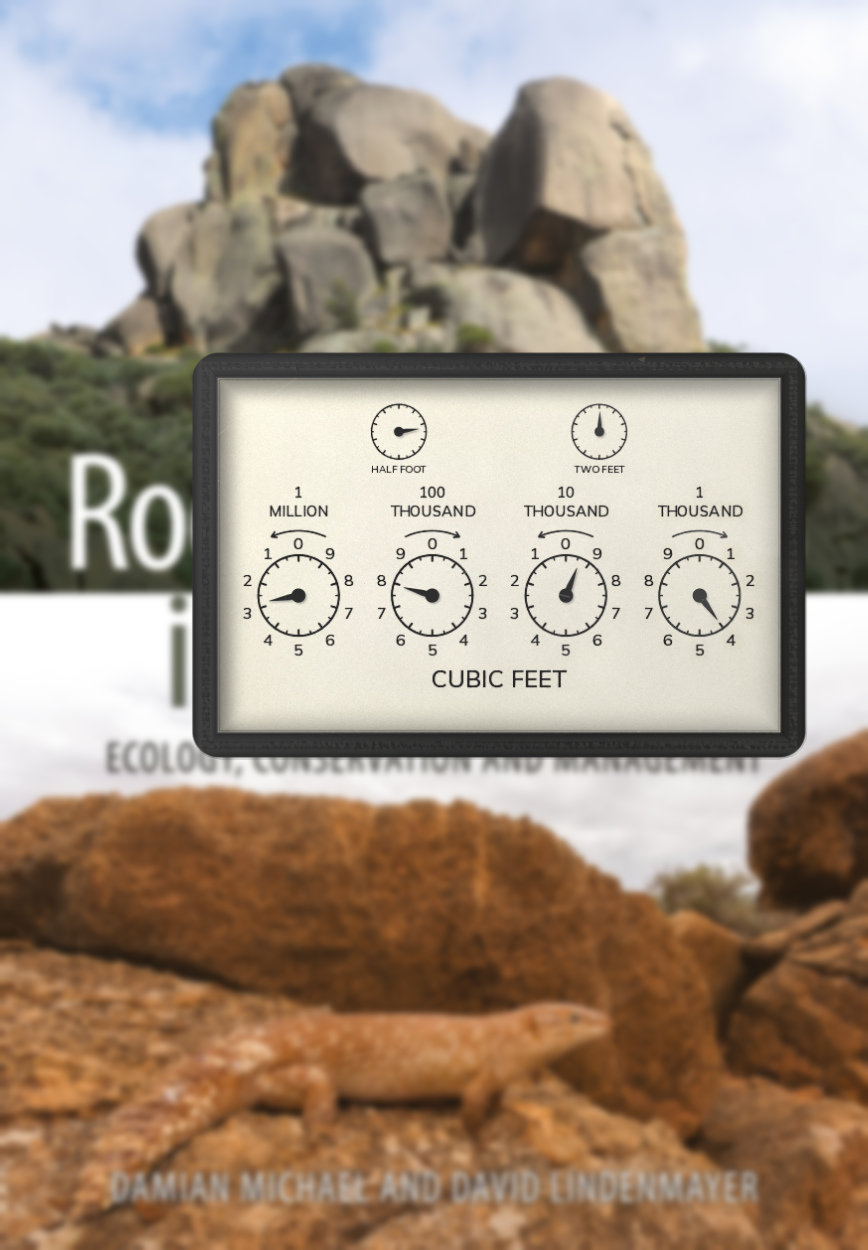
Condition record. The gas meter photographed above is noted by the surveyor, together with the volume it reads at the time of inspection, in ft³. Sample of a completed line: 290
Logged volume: 279400
